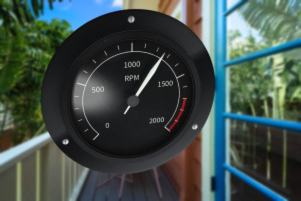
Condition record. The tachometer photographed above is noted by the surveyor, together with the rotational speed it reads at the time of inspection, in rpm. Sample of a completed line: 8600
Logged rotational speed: 1250
